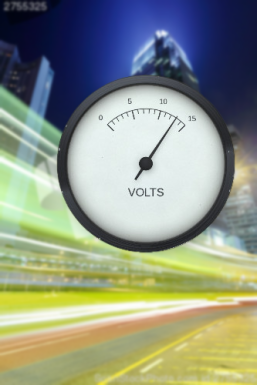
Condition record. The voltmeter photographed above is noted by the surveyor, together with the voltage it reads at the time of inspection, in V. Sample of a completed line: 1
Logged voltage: 13
